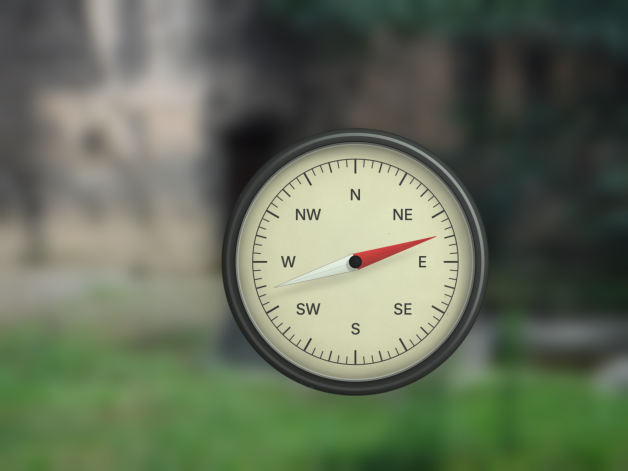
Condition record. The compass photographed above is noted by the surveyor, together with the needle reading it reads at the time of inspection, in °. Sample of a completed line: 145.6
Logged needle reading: 72.5
